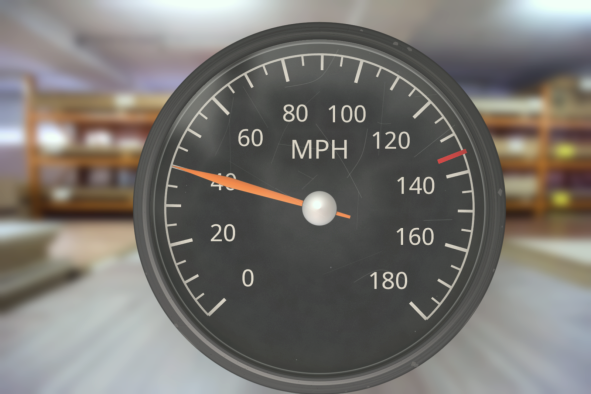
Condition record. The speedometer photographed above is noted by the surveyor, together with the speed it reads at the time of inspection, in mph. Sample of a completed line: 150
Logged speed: 40
